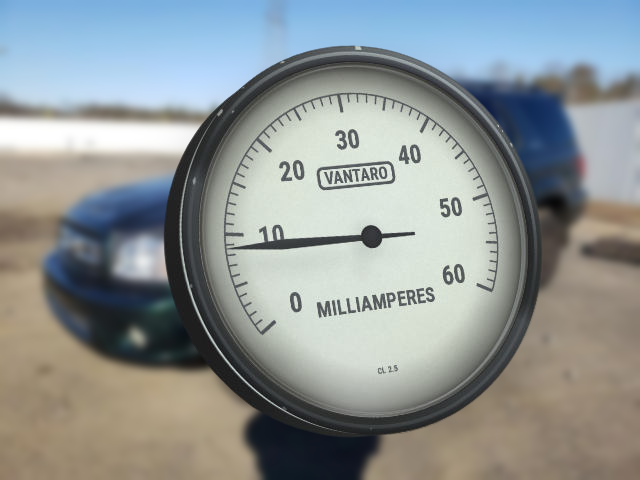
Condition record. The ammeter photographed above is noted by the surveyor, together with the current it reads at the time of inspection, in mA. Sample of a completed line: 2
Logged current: 8.5
